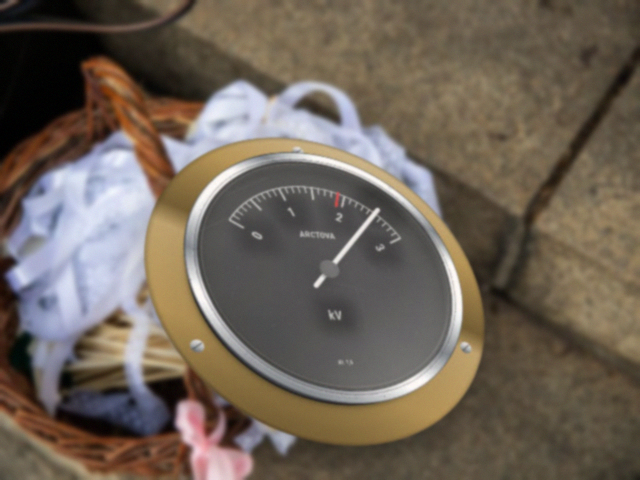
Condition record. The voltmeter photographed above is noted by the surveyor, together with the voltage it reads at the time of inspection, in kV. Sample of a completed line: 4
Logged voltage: 2.5
